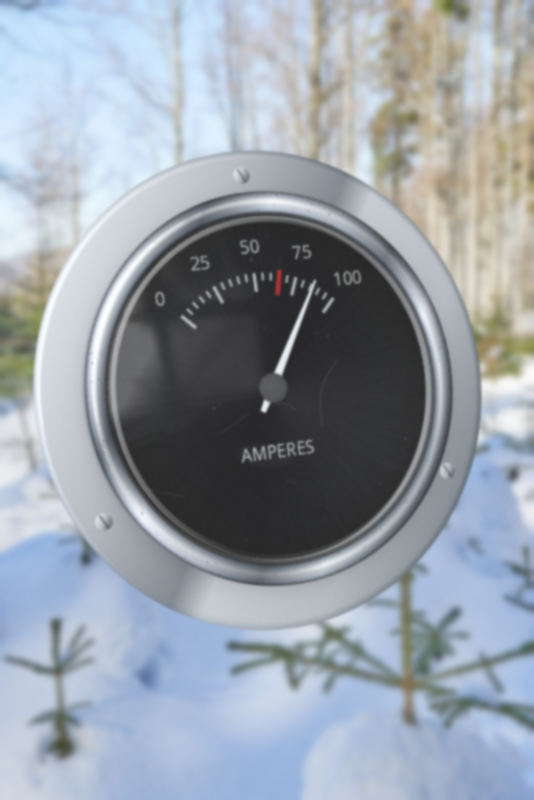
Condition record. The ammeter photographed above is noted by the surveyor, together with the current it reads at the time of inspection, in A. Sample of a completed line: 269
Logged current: 85
